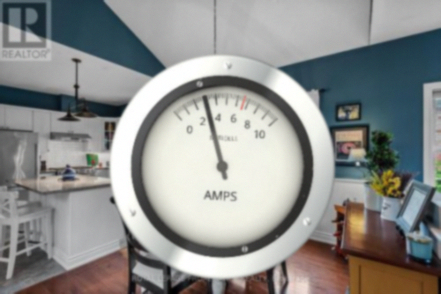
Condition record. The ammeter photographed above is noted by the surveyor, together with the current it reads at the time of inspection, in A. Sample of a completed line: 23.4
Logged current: 3
